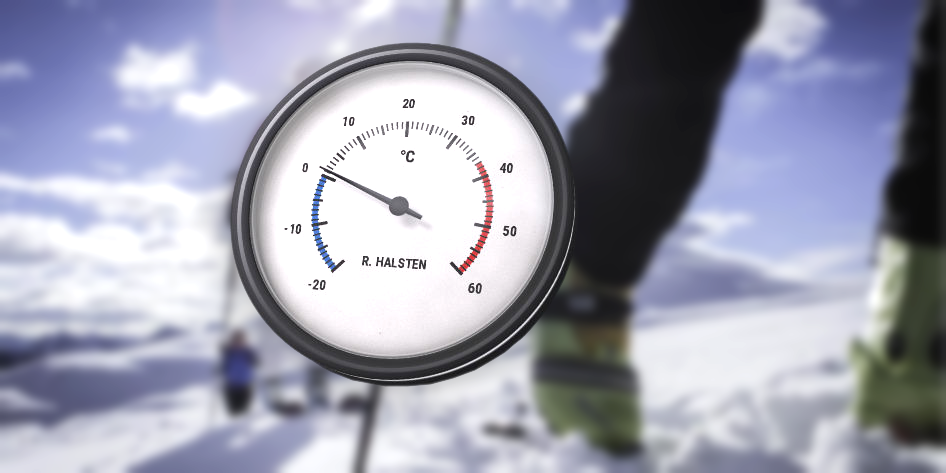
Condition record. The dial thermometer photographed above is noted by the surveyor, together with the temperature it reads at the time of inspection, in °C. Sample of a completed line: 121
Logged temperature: 1
